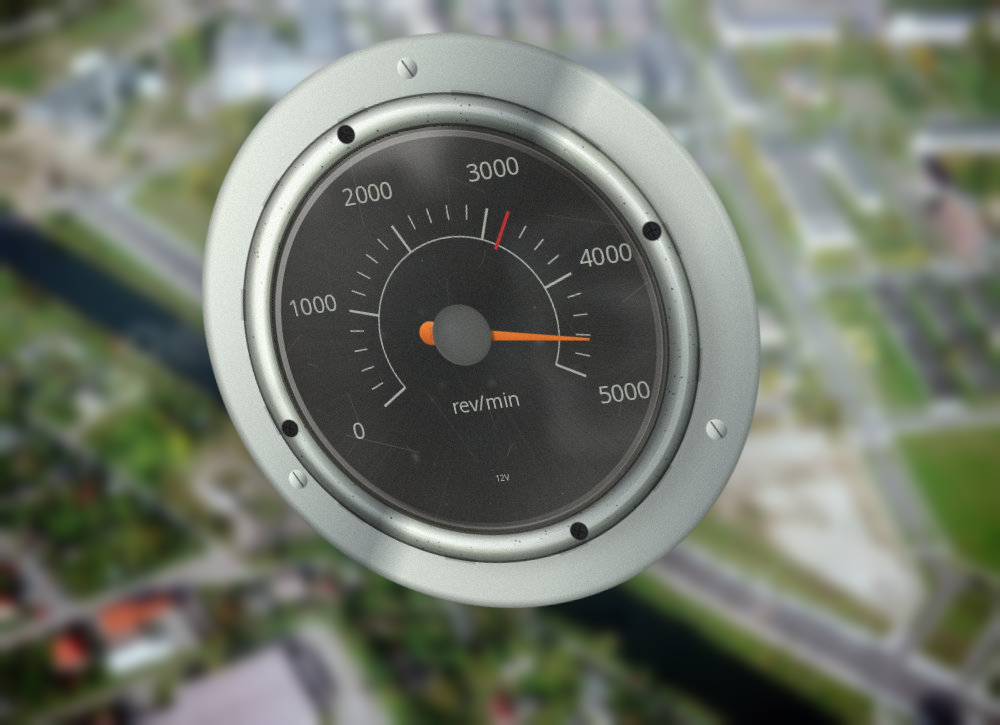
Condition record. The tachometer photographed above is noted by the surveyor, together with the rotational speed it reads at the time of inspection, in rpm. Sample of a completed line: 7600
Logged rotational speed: 4600
